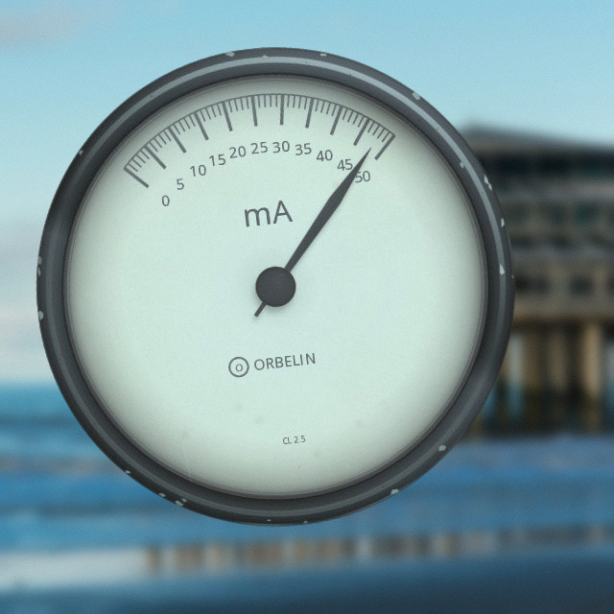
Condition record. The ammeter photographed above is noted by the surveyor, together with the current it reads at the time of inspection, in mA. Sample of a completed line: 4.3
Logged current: 48
